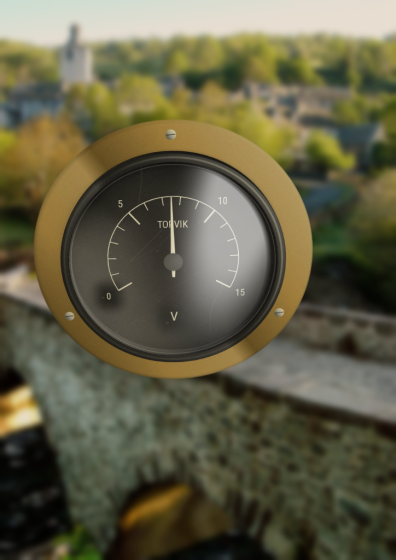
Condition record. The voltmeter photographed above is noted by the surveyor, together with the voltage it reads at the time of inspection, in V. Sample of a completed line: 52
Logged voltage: 7.5
